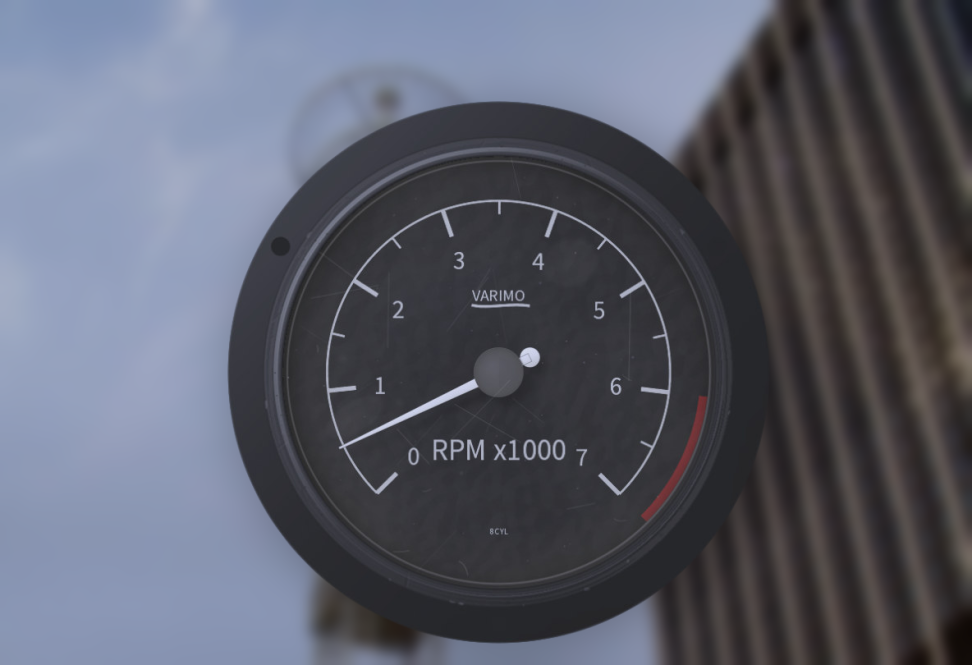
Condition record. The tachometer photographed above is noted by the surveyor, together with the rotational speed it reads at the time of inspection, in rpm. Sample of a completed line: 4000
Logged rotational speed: 500
